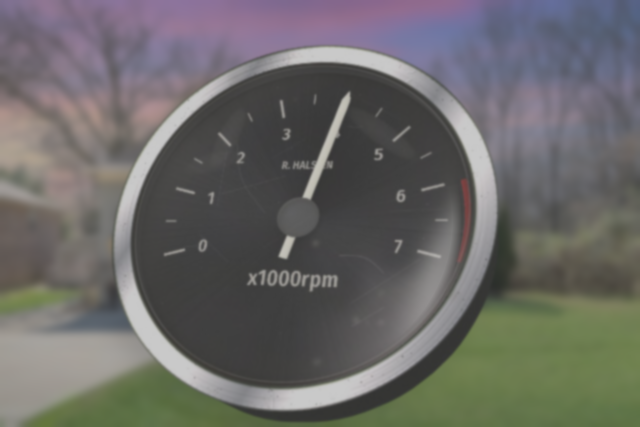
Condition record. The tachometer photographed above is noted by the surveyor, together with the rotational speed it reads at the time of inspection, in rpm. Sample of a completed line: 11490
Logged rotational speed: 4000
